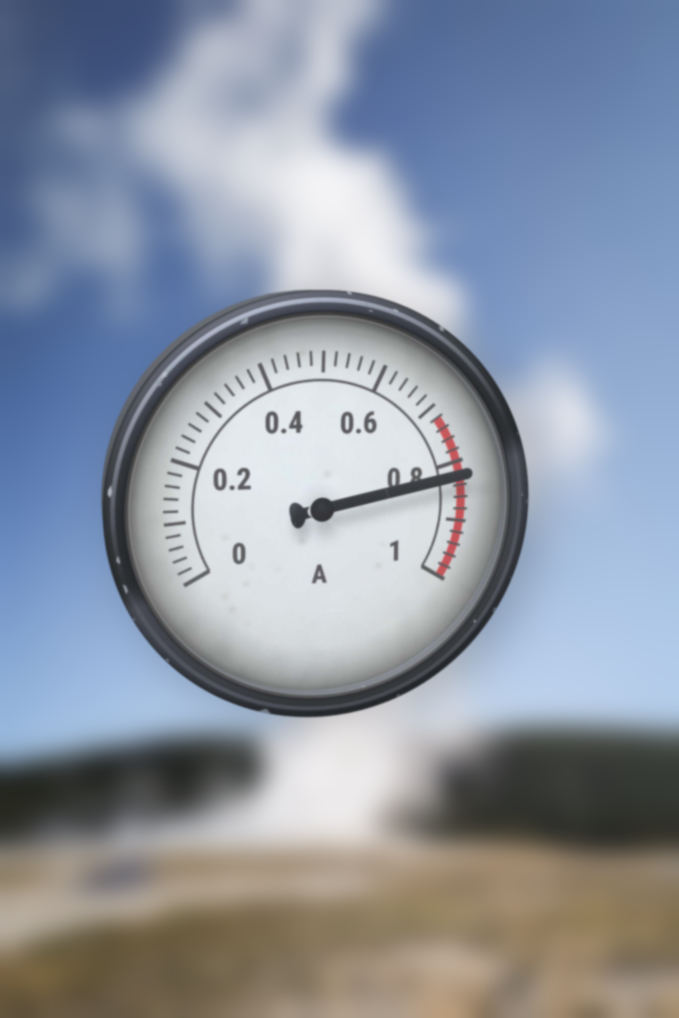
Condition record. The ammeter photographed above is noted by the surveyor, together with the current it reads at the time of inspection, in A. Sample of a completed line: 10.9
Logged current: 0.82
